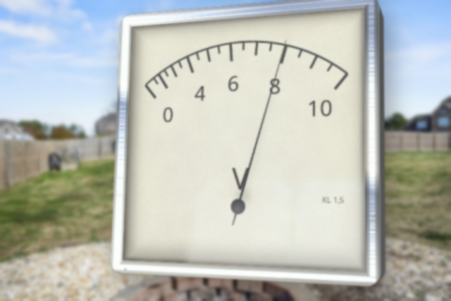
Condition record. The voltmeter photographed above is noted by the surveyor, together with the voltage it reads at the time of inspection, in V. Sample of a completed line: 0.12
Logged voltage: 8
